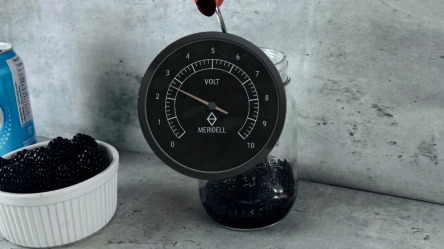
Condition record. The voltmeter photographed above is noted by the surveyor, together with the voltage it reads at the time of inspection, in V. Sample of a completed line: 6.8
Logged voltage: 2.6
